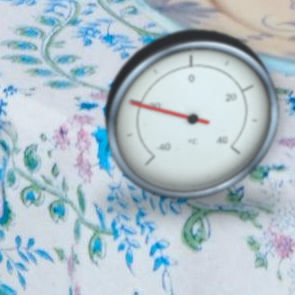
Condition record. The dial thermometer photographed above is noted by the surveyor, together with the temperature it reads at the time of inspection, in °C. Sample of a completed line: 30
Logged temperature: -20
